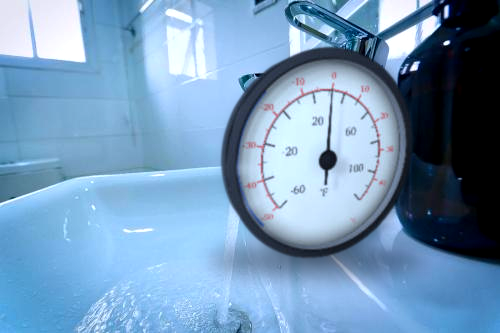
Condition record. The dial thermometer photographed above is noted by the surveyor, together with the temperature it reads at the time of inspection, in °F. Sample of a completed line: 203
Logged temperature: 30
